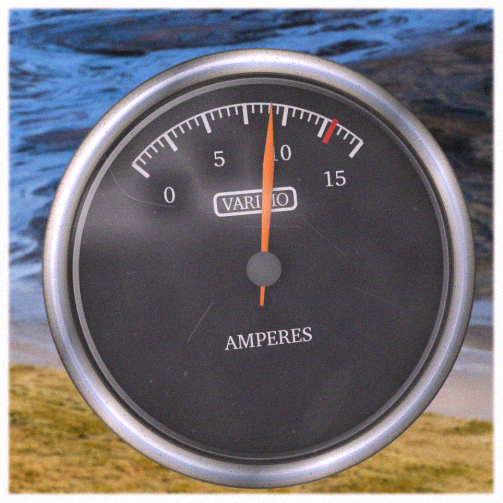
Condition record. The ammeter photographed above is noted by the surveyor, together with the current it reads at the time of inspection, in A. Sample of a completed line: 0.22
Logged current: 9
